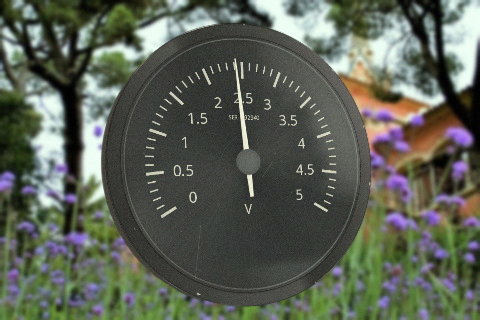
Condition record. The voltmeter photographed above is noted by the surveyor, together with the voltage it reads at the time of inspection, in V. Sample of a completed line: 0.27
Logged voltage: 2.4
